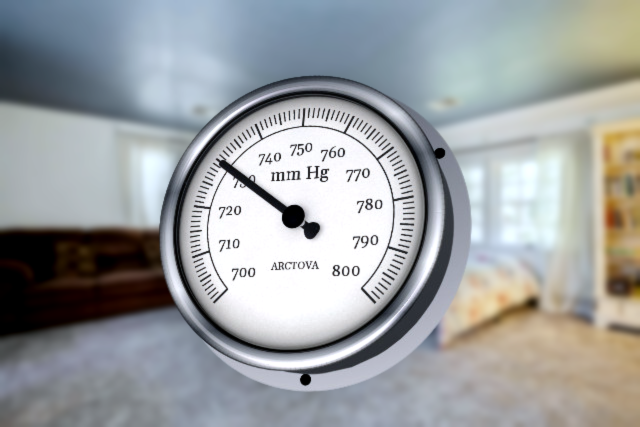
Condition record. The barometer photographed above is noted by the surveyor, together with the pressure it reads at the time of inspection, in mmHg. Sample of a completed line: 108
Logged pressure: 730
